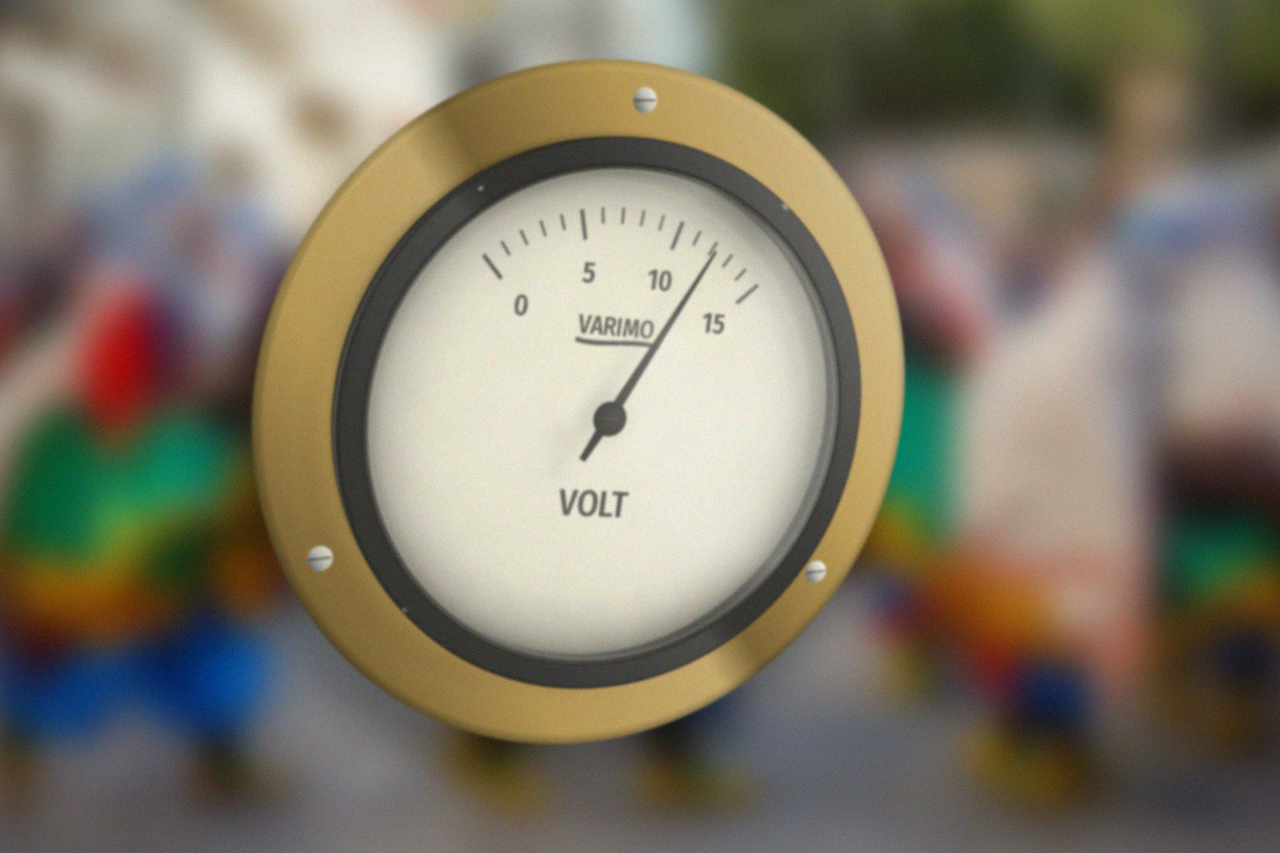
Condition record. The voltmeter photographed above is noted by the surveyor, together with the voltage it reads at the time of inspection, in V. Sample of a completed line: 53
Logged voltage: 12
